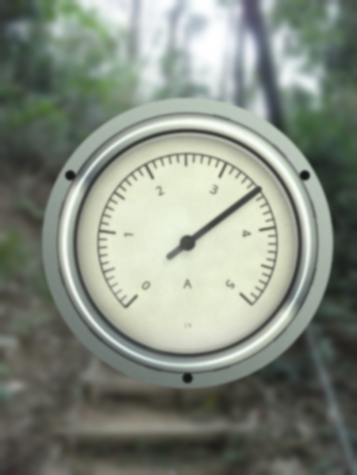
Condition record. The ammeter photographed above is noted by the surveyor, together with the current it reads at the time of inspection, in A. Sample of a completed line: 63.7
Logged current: 3.5
